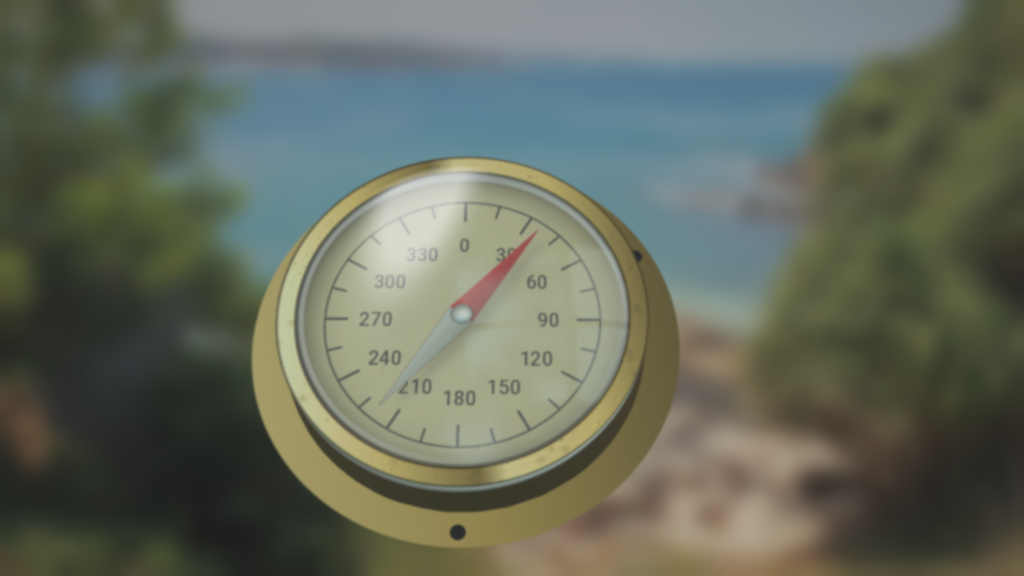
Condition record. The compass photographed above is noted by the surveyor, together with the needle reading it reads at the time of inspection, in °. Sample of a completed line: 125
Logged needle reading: 37.5
